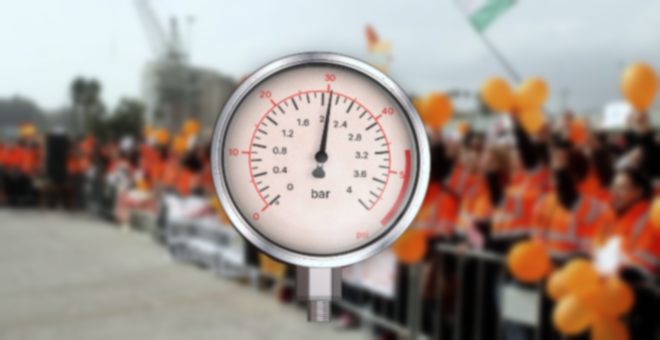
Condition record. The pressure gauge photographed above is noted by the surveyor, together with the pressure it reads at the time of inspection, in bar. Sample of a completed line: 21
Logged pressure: 2.1
